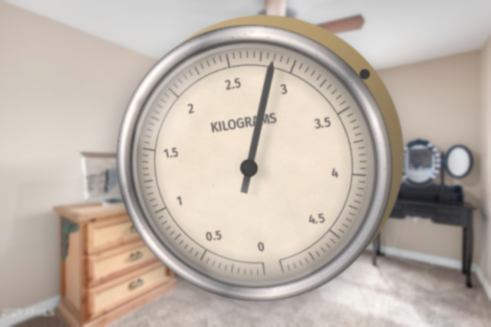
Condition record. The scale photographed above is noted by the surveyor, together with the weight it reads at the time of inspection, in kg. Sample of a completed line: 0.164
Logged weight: 2.85
